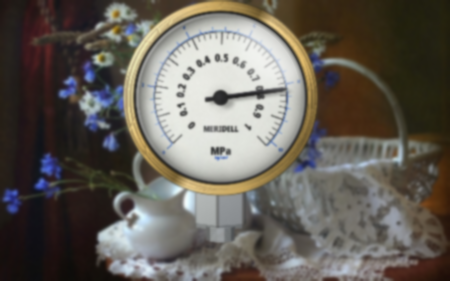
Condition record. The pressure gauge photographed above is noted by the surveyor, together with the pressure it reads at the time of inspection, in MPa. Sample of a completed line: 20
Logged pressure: 0.8
